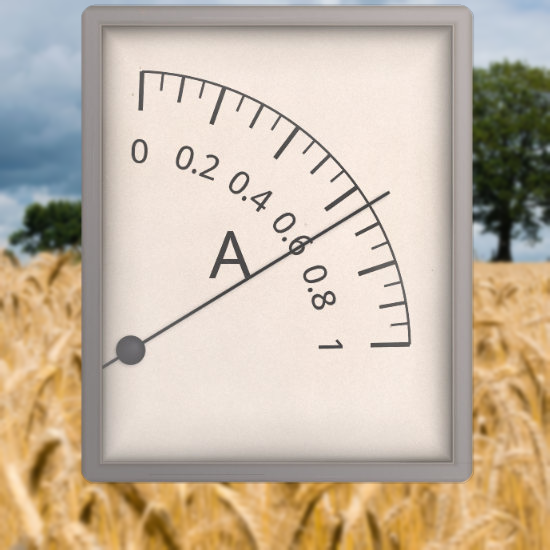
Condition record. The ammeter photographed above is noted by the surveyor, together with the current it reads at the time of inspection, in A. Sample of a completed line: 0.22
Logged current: 0.65
